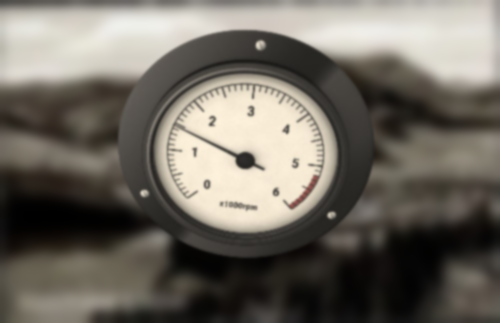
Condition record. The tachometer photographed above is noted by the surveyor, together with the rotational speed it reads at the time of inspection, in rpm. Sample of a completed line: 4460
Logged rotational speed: 1500
